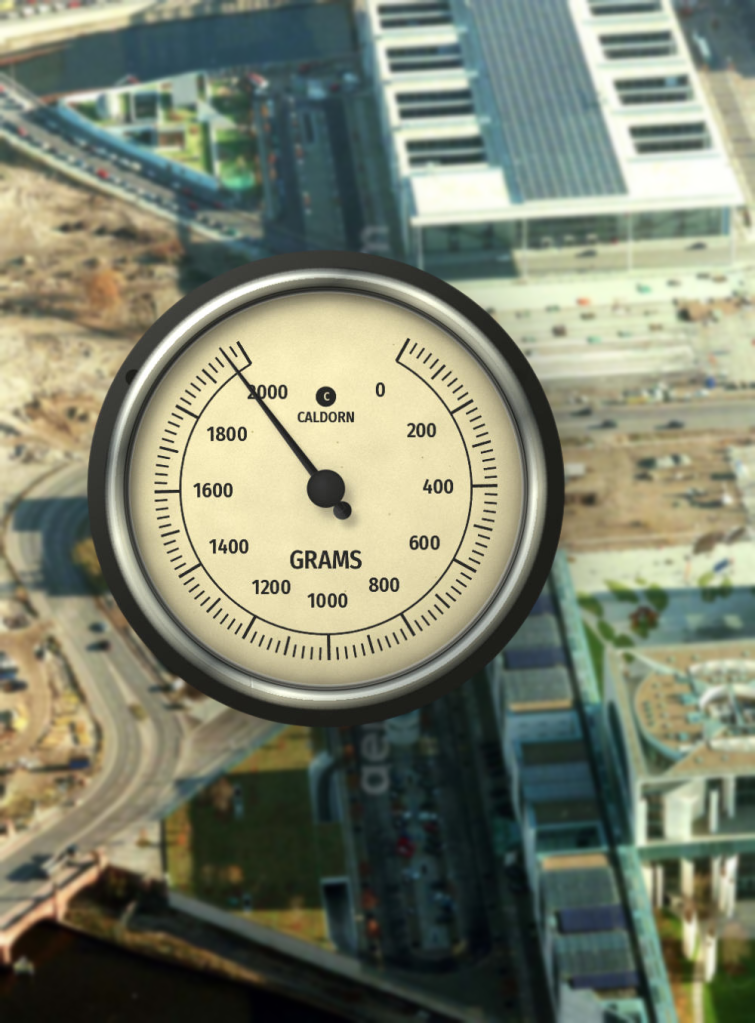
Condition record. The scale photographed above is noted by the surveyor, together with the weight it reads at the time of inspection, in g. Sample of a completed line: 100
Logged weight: 1960
